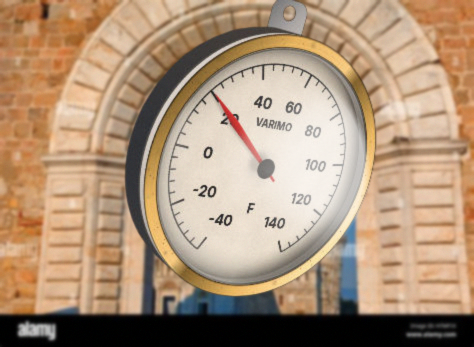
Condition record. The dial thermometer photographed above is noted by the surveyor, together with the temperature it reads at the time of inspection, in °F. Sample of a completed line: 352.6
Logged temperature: 20
